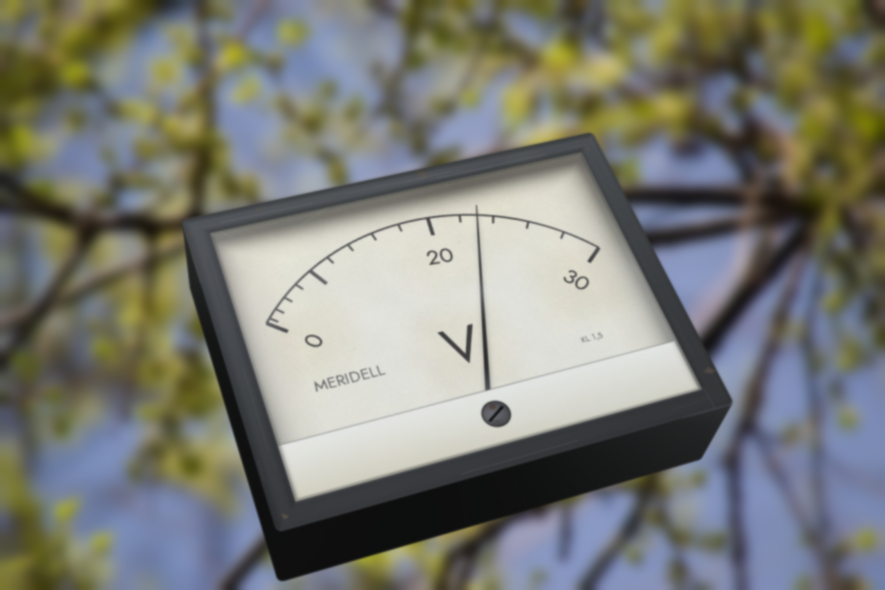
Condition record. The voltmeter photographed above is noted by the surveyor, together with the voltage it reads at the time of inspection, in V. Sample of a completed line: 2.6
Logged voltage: 23
